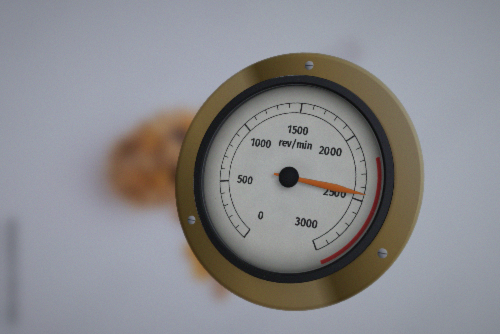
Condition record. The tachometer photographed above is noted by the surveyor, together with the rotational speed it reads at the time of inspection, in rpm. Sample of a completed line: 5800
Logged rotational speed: 2450
